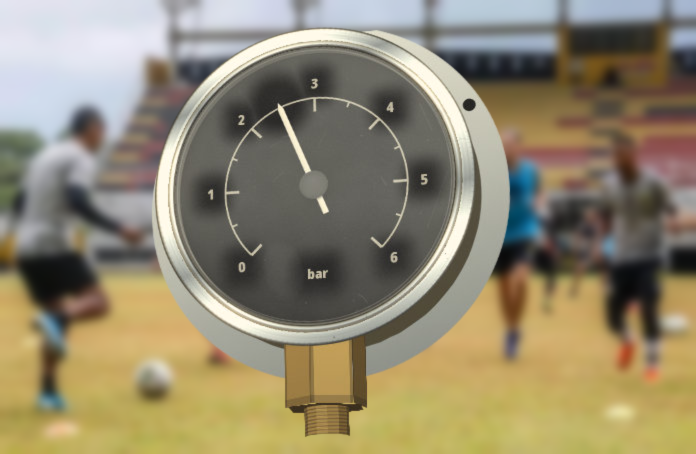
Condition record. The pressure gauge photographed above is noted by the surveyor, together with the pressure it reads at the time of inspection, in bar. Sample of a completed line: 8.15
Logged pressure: 2.5
